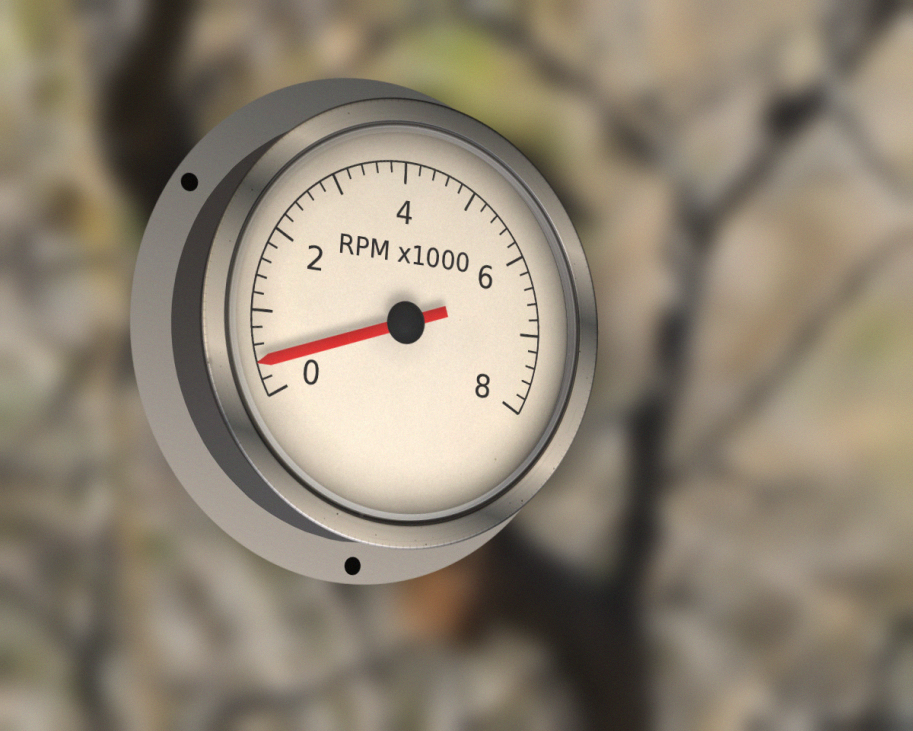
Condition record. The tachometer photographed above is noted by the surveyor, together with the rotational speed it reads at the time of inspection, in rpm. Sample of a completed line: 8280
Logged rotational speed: 400
